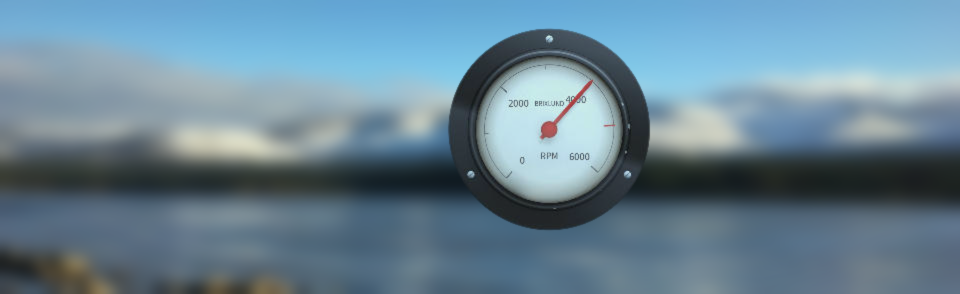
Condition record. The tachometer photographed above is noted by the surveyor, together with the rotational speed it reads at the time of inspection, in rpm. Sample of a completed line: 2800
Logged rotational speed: 4000
